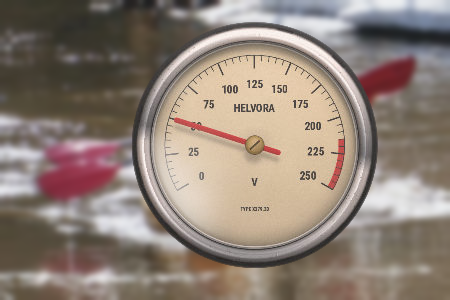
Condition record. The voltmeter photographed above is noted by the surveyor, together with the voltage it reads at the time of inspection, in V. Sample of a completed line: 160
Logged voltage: 50
